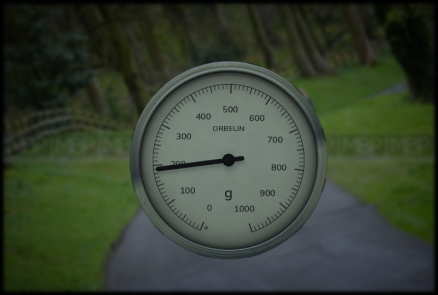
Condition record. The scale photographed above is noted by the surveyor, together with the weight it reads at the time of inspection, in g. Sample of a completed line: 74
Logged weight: 190
